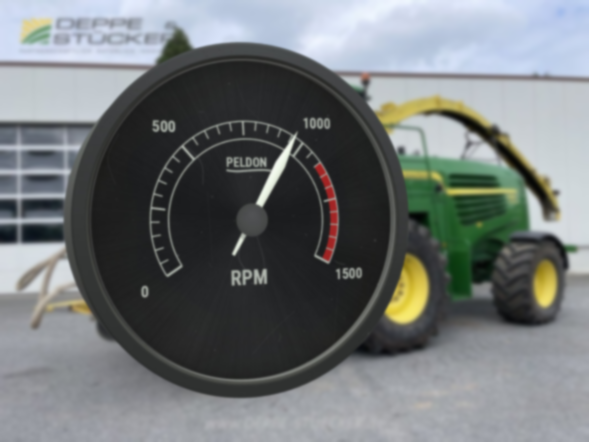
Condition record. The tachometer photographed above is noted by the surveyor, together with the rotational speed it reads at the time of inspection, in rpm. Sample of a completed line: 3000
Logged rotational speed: 950
